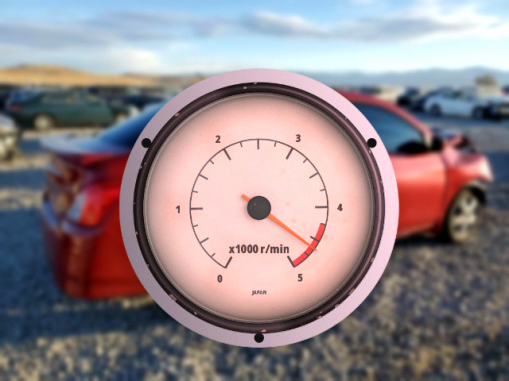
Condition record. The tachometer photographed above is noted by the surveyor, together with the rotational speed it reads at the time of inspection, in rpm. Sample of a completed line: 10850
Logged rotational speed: 4625
